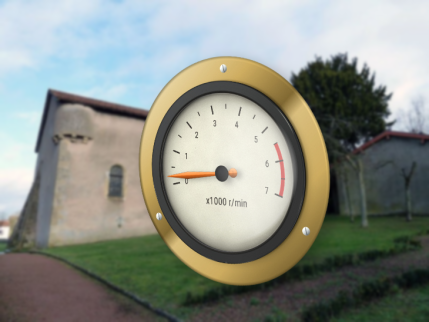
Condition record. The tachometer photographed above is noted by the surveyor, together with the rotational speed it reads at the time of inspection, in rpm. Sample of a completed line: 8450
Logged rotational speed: 250
